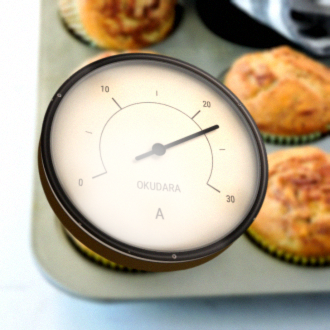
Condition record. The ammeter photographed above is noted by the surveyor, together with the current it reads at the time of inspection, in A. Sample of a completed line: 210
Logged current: 22.5
